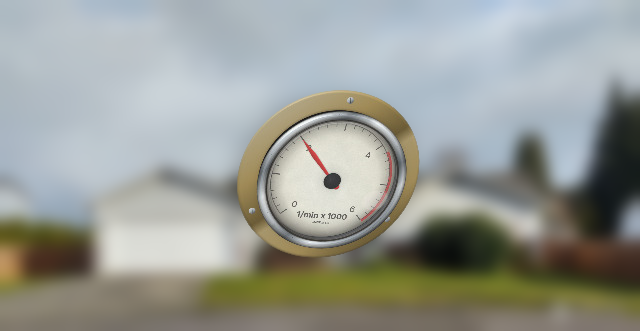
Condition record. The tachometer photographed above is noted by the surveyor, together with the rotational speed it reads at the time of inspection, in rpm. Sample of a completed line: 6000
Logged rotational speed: 2000
